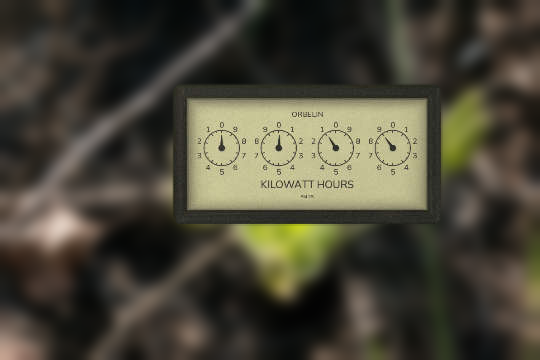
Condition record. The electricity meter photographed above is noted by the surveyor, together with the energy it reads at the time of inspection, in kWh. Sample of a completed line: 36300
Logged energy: 9
